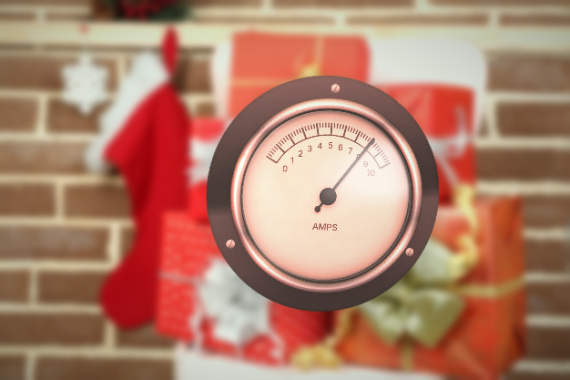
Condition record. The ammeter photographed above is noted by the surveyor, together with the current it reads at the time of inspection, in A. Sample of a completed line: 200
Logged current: 8
